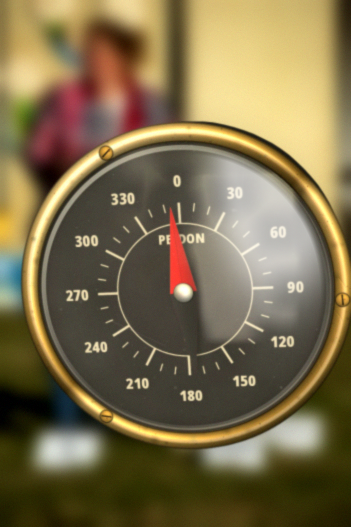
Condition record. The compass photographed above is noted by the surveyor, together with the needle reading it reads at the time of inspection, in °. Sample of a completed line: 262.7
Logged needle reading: 355
